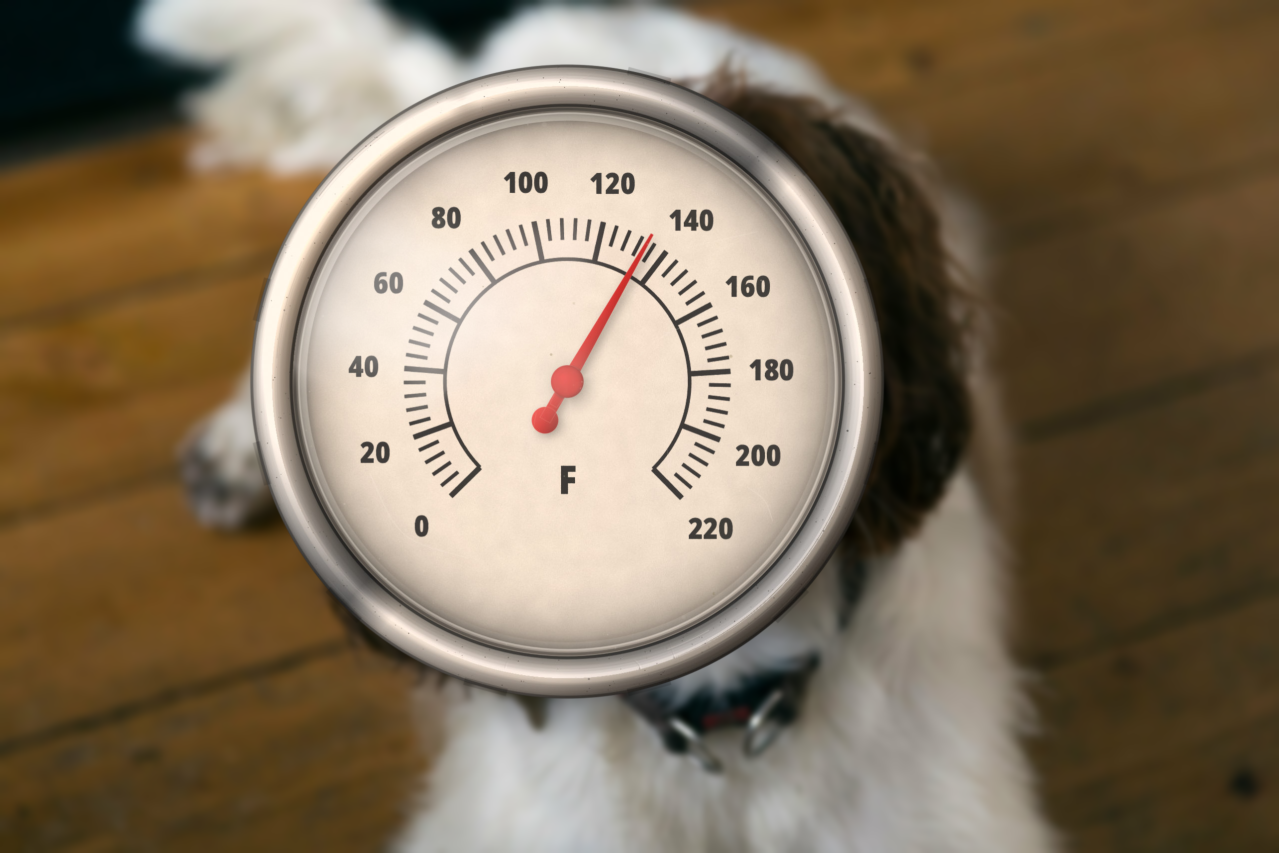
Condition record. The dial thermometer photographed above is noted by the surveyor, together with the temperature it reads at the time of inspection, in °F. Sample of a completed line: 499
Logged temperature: 134
